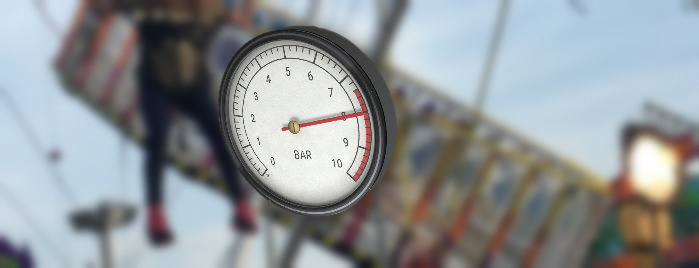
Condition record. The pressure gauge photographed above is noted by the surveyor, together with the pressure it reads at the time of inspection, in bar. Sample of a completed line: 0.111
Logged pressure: 8
